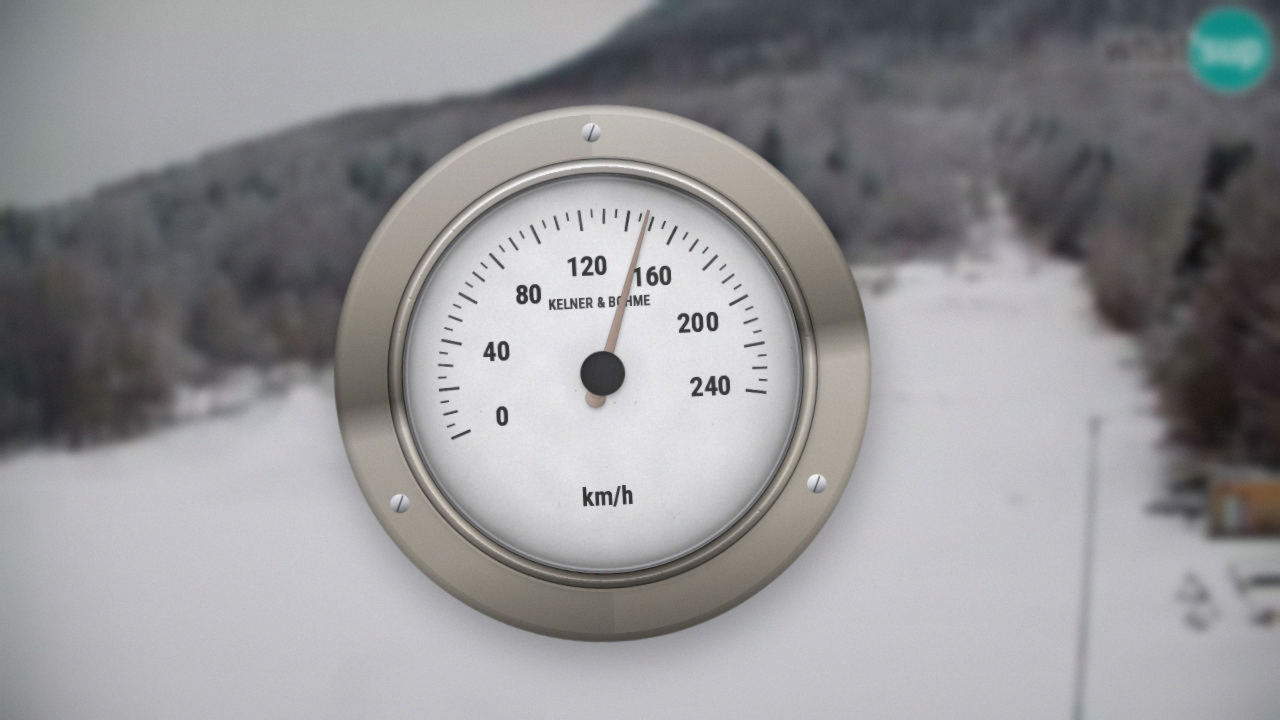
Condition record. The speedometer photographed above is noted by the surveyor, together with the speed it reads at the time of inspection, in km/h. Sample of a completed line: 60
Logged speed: 147.5
